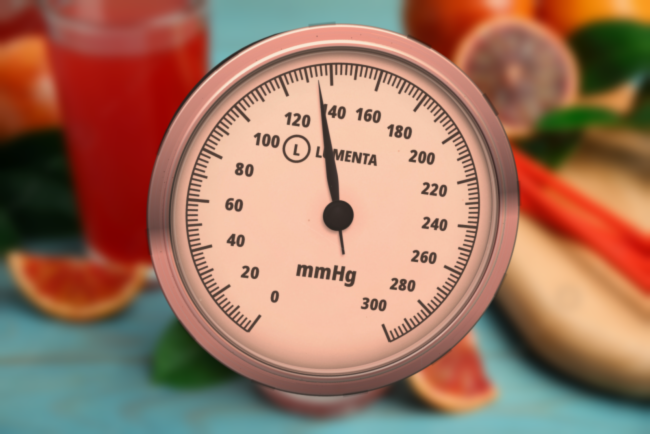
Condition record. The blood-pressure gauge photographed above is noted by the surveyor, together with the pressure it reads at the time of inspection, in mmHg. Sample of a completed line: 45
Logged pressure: 134
